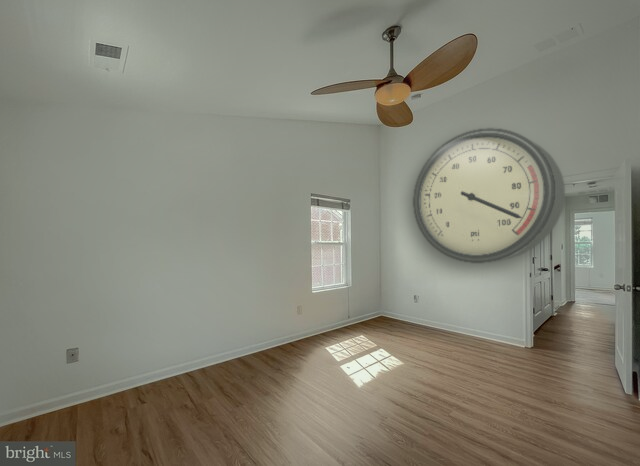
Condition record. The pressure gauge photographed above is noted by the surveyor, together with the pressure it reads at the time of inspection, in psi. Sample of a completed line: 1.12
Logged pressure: 94
